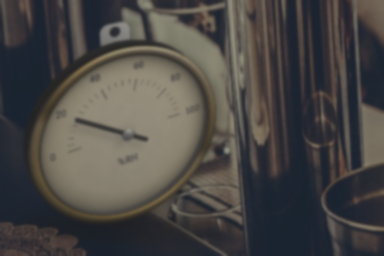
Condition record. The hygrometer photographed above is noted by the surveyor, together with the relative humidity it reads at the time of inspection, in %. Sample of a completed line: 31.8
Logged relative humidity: 20
